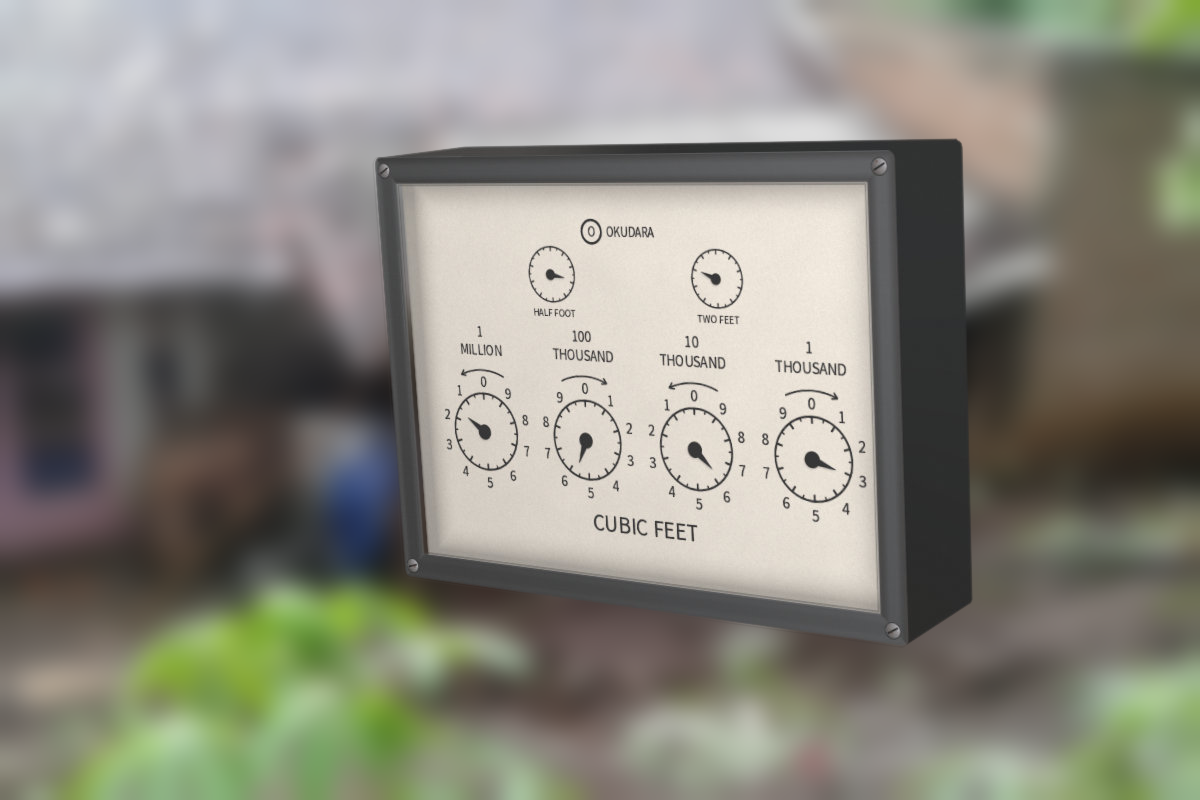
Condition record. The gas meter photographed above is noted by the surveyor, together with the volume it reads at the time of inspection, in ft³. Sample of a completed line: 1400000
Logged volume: 156300
